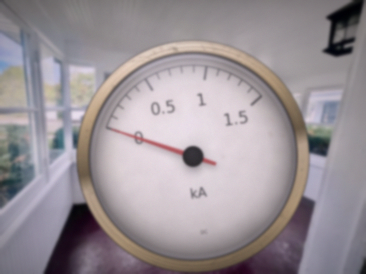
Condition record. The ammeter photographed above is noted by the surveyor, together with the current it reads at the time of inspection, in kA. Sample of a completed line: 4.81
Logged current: 0
